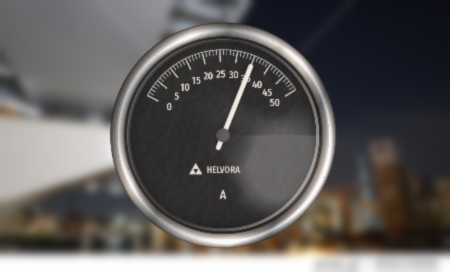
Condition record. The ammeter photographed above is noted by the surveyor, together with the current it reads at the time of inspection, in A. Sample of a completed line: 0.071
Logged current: 35
